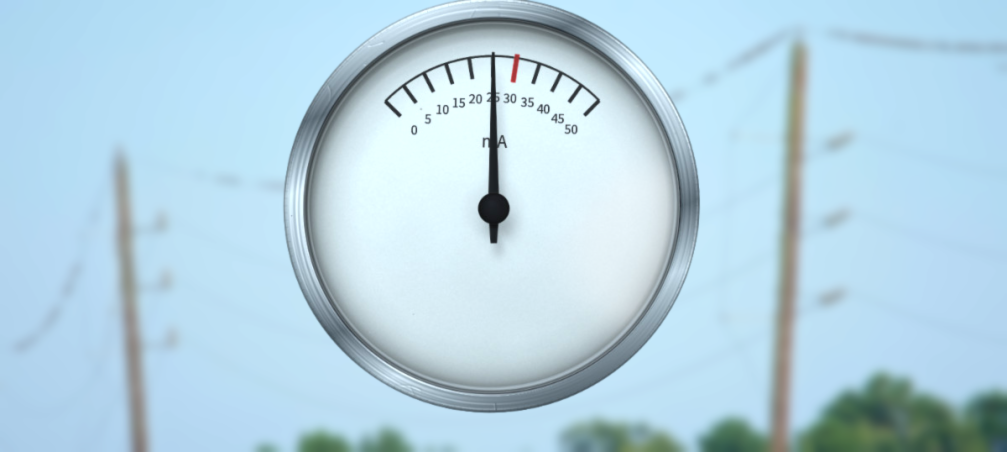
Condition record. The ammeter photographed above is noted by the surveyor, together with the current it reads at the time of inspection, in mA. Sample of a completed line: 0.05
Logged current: 25
